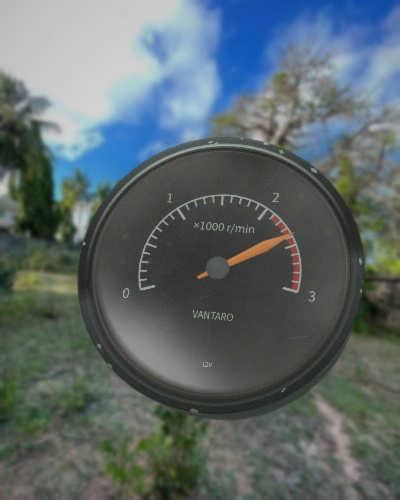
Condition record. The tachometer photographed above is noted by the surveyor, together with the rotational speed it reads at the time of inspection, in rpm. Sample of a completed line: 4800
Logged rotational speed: 2400
